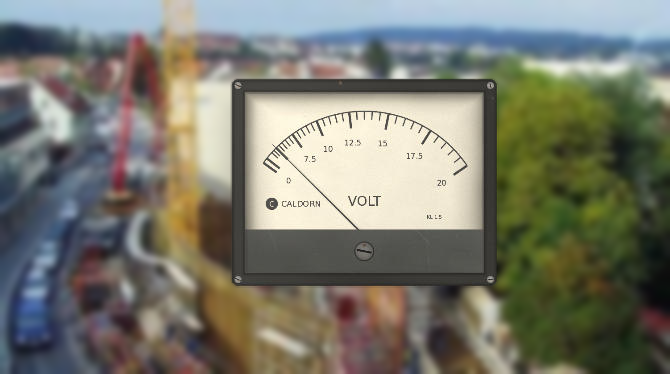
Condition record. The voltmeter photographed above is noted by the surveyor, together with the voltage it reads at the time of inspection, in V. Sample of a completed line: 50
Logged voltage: 5
